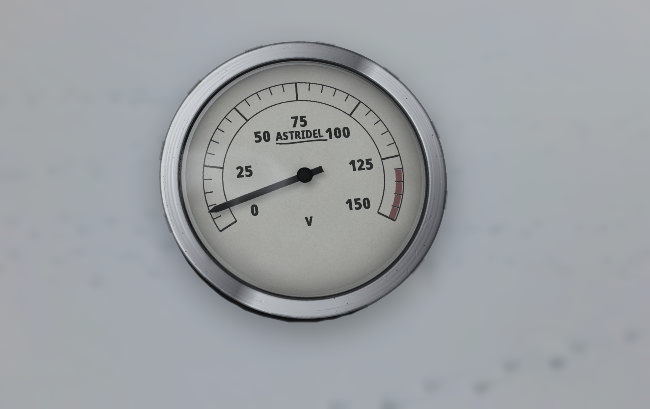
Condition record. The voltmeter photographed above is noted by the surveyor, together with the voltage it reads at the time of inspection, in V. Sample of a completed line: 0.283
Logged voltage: 7.5
